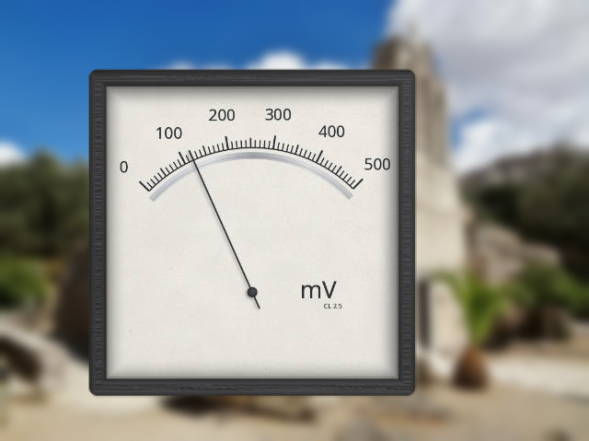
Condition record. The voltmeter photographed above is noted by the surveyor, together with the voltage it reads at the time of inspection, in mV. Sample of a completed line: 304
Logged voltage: 120
